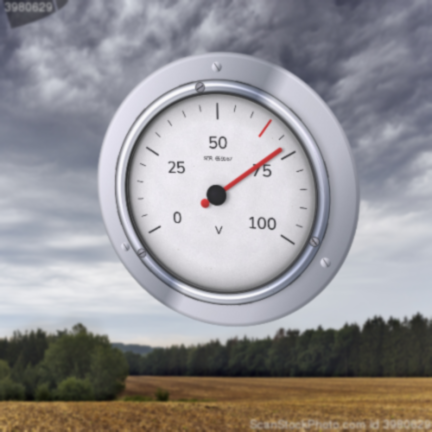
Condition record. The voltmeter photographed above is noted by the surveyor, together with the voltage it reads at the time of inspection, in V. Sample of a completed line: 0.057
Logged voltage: 72.5
